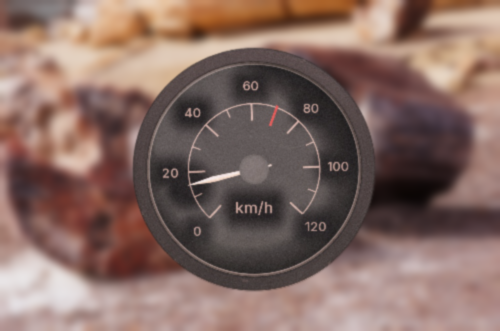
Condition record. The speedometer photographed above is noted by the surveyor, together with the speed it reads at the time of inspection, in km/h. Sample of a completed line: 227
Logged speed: 15
